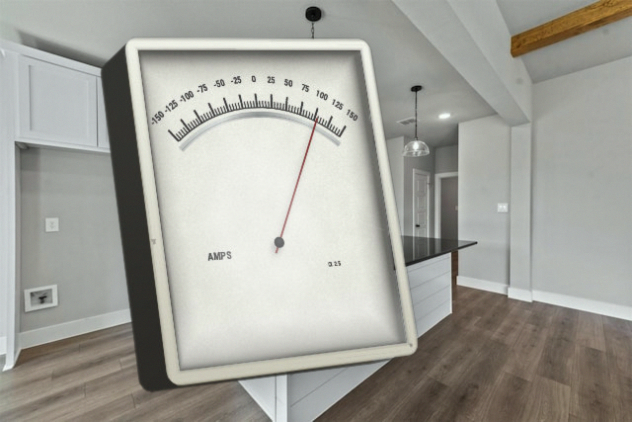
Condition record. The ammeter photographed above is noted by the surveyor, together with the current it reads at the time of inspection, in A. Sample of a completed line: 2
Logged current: 100
